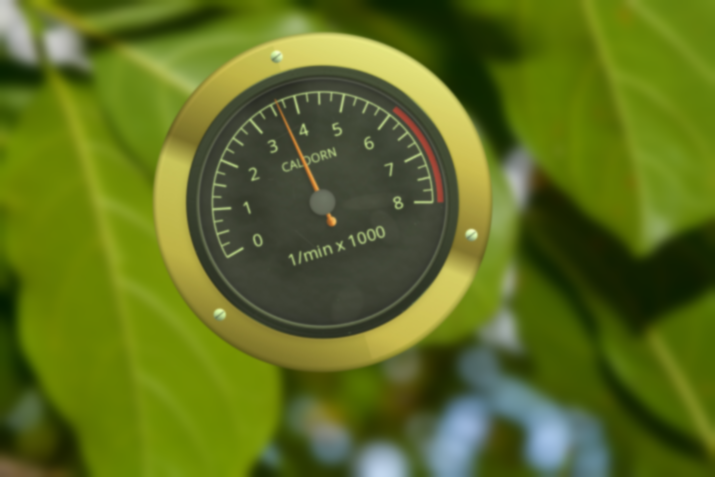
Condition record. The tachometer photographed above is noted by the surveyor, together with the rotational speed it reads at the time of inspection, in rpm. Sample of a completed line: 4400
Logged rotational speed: 3625
